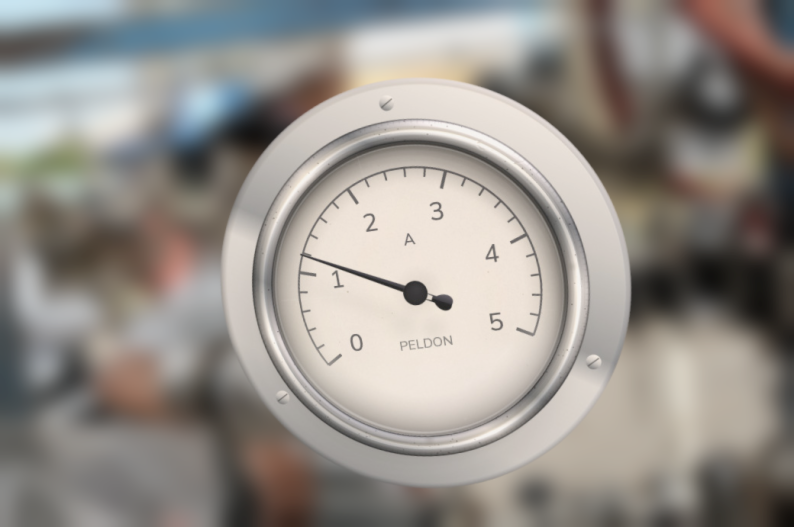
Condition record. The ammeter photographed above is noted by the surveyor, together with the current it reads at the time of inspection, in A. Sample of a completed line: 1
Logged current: 1.2
